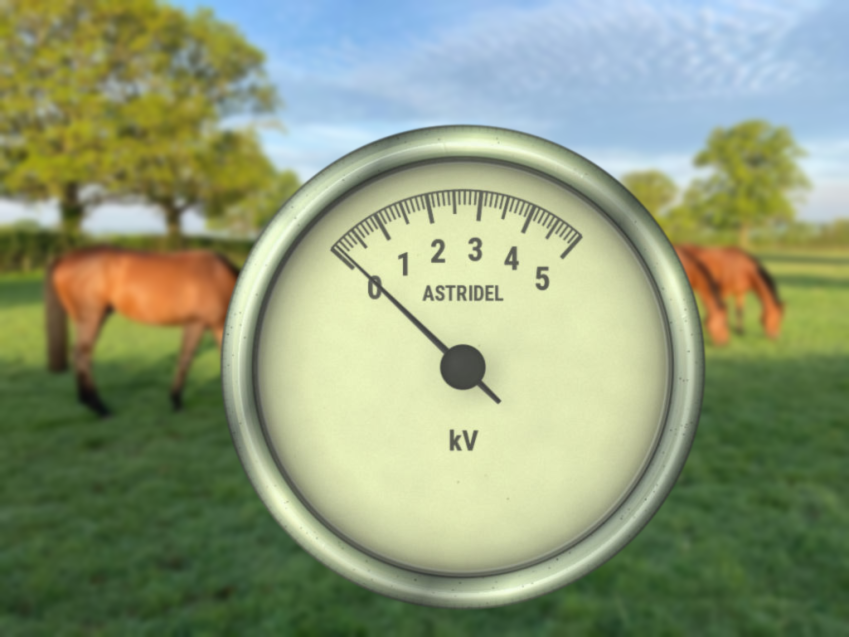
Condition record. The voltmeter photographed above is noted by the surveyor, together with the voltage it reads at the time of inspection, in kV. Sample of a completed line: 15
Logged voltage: 0.1
